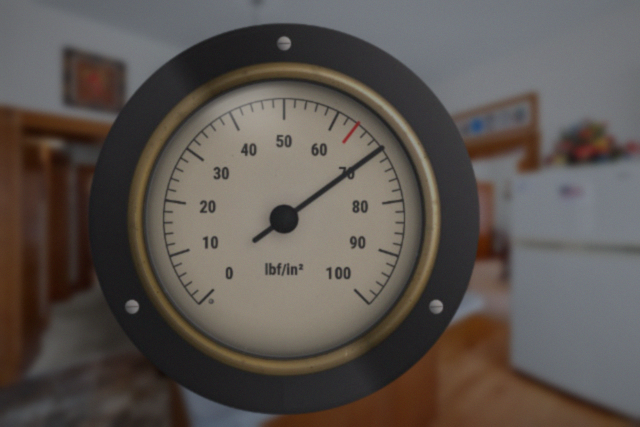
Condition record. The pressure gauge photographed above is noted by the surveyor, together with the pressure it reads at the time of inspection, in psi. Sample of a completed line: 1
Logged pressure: 70
